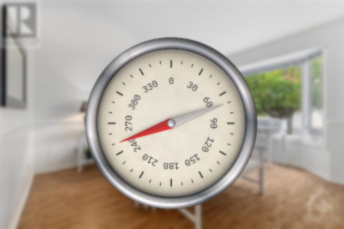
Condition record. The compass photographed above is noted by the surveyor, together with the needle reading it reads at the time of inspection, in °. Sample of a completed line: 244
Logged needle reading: 250
